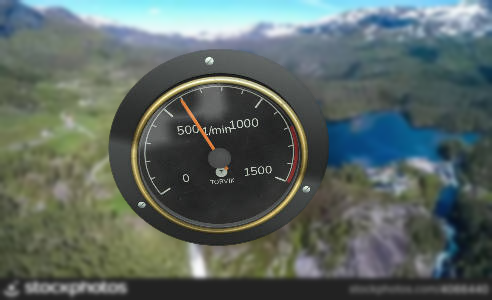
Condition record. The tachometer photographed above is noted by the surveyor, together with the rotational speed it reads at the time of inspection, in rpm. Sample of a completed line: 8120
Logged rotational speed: 600
